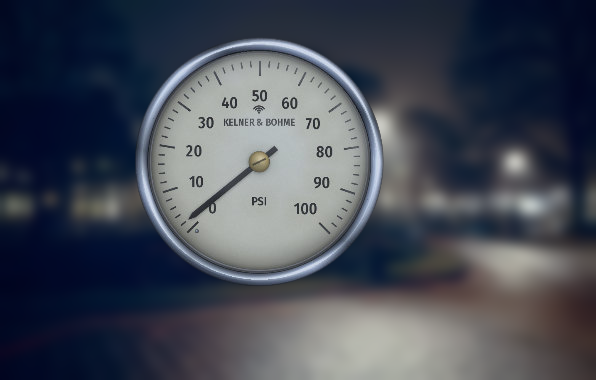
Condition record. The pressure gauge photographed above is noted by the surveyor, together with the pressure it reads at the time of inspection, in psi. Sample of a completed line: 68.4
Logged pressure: 2
